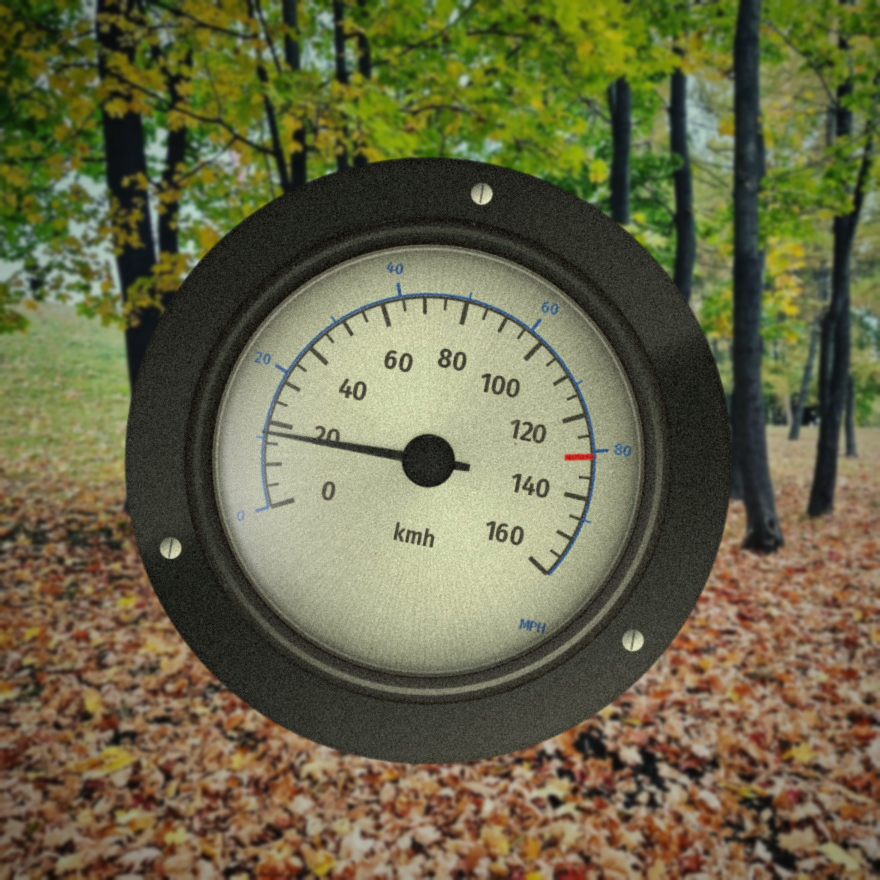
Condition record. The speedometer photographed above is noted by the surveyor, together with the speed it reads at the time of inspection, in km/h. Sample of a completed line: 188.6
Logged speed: 17.5
